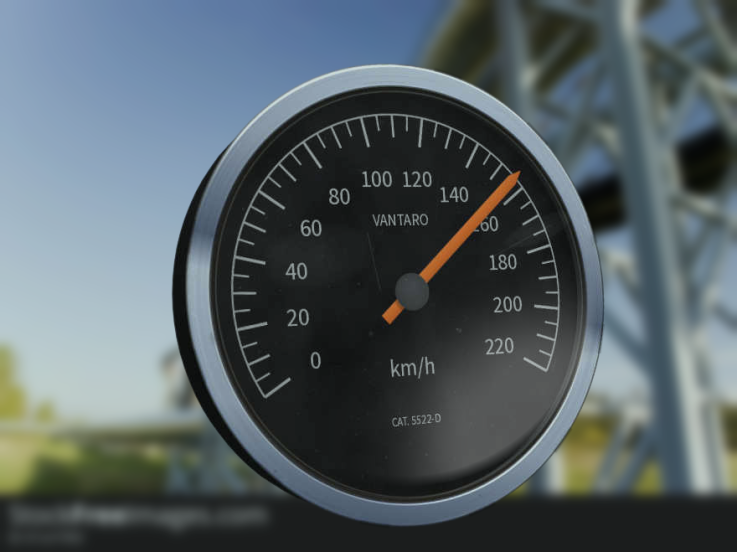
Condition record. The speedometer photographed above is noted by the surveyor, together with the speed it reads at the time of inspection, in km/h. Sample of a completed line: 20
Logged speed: 155
